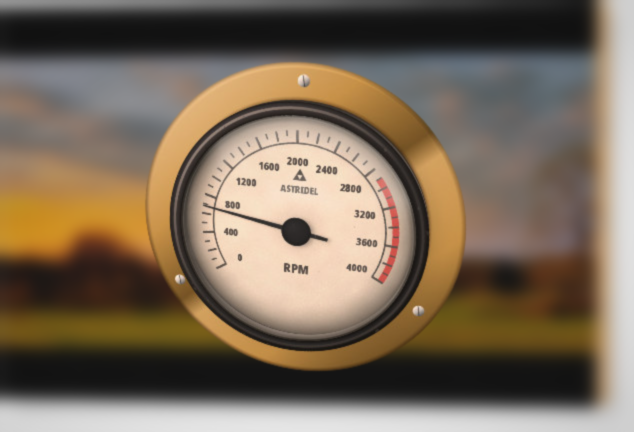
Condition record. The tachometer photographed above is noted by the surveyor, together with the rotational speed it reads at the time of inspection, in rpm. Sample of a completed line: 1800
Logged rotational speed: 700
